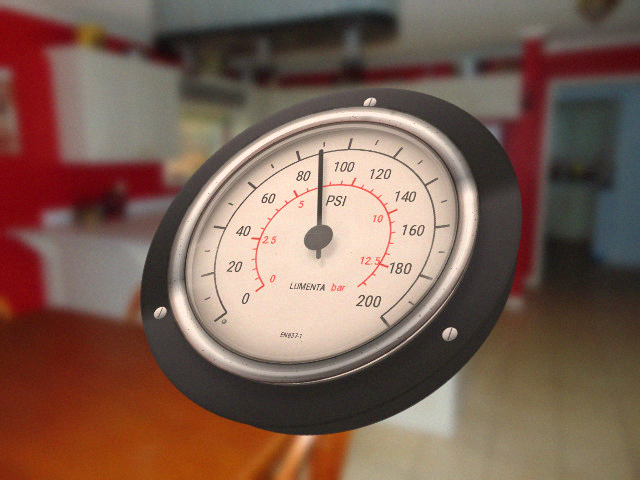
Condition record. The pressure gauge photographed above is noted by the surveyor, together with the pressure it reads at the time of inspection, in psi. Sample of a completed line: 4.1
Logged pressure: 90
